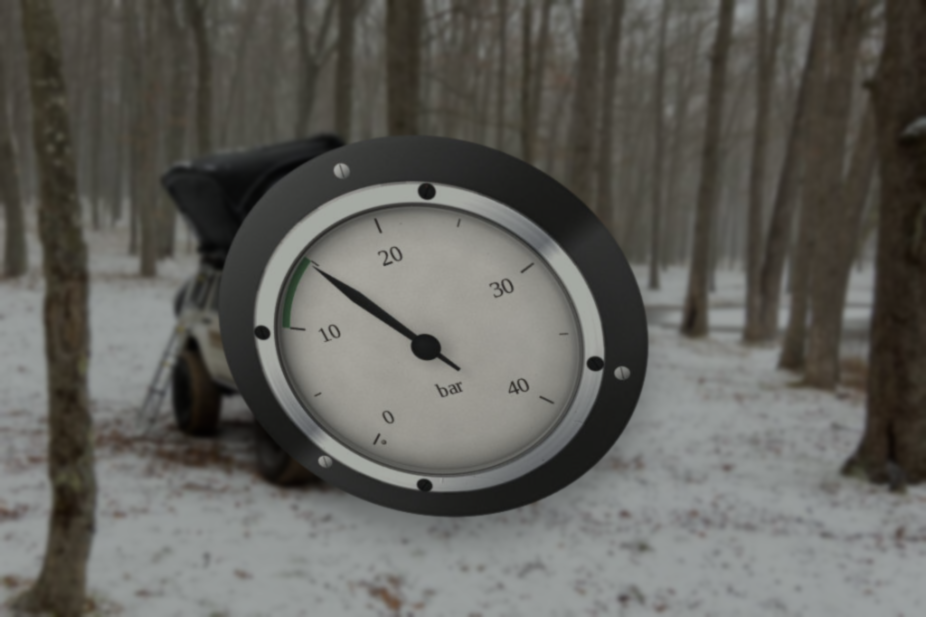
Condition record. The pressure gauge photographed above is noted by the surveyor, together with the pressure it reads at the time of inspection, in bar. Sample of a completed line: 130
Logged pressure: 15
